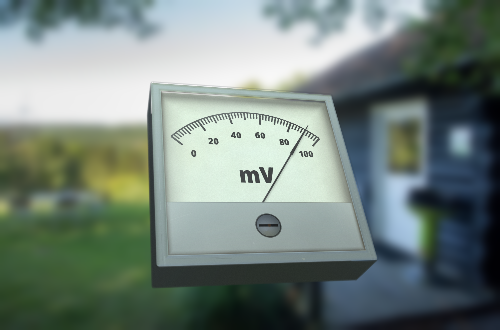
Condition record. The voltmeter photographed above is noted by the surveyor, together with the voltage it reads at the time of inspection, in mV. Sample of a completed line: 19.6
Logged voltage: 90
